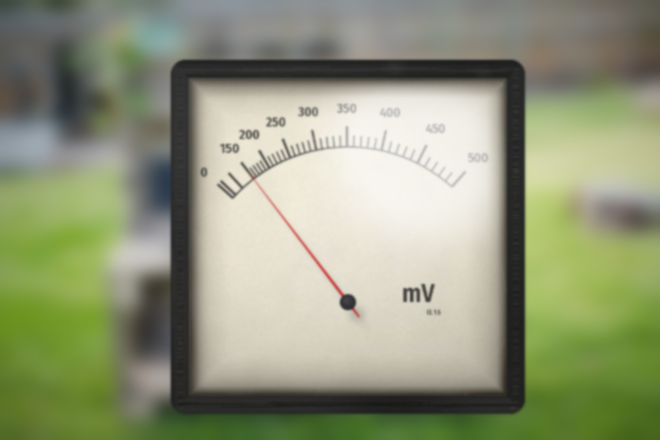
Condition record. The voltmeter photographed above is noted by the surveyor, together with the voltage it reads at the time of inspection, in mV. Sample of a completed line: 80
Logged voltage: 150
